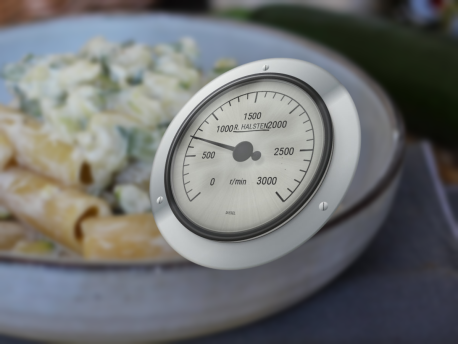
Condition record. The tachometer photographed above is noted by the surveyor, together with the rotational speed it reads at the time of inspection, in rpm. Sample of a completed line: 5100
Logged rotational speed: 700
